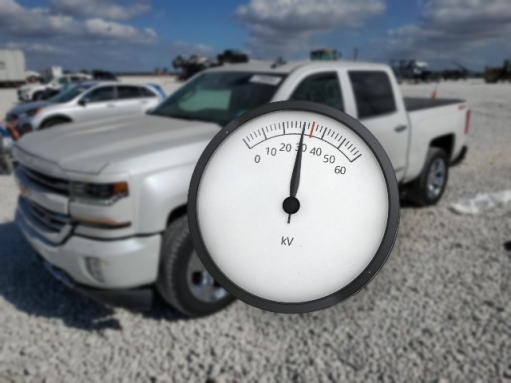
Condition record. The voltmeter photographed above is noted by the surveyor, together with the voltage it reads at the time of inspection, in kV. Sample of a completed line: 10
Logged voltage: 30
